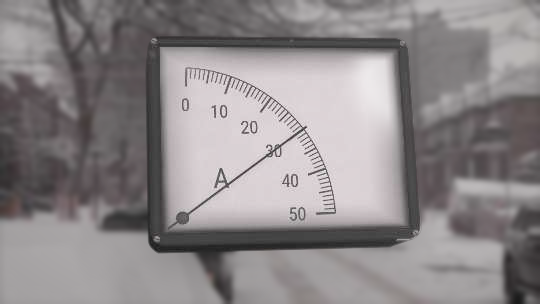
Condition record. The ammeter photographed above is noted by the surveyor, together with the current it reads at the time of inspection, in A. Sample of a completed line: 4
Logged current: 30
